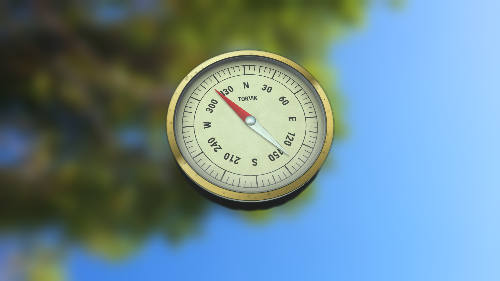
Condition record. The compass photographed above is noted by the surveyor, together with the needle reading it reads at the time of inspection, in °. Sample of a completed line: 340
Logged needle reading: 320
